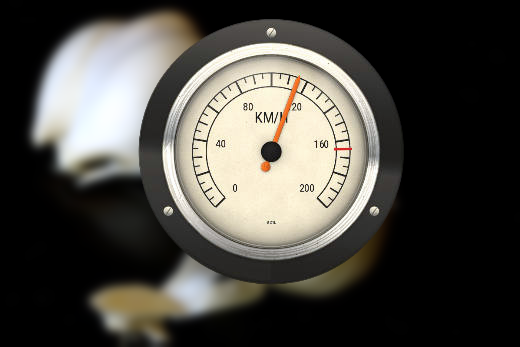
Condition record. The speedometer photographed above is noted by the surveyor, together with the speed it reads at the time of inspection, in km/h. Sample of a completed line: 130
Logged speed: 115
